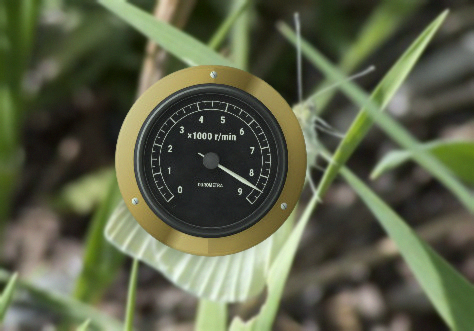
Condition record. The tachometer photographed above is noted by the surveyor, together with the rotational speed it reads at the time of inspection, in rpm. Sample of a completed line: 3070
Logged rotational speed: 8500
